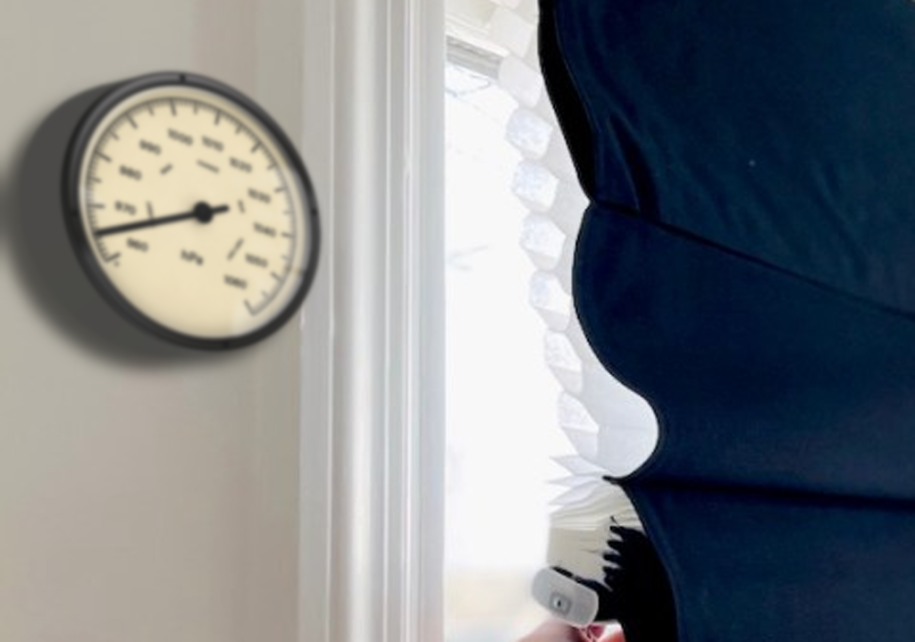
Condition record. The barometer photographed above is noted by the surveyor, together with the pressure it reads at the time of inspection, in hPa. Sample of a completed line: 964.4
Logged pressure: 965
